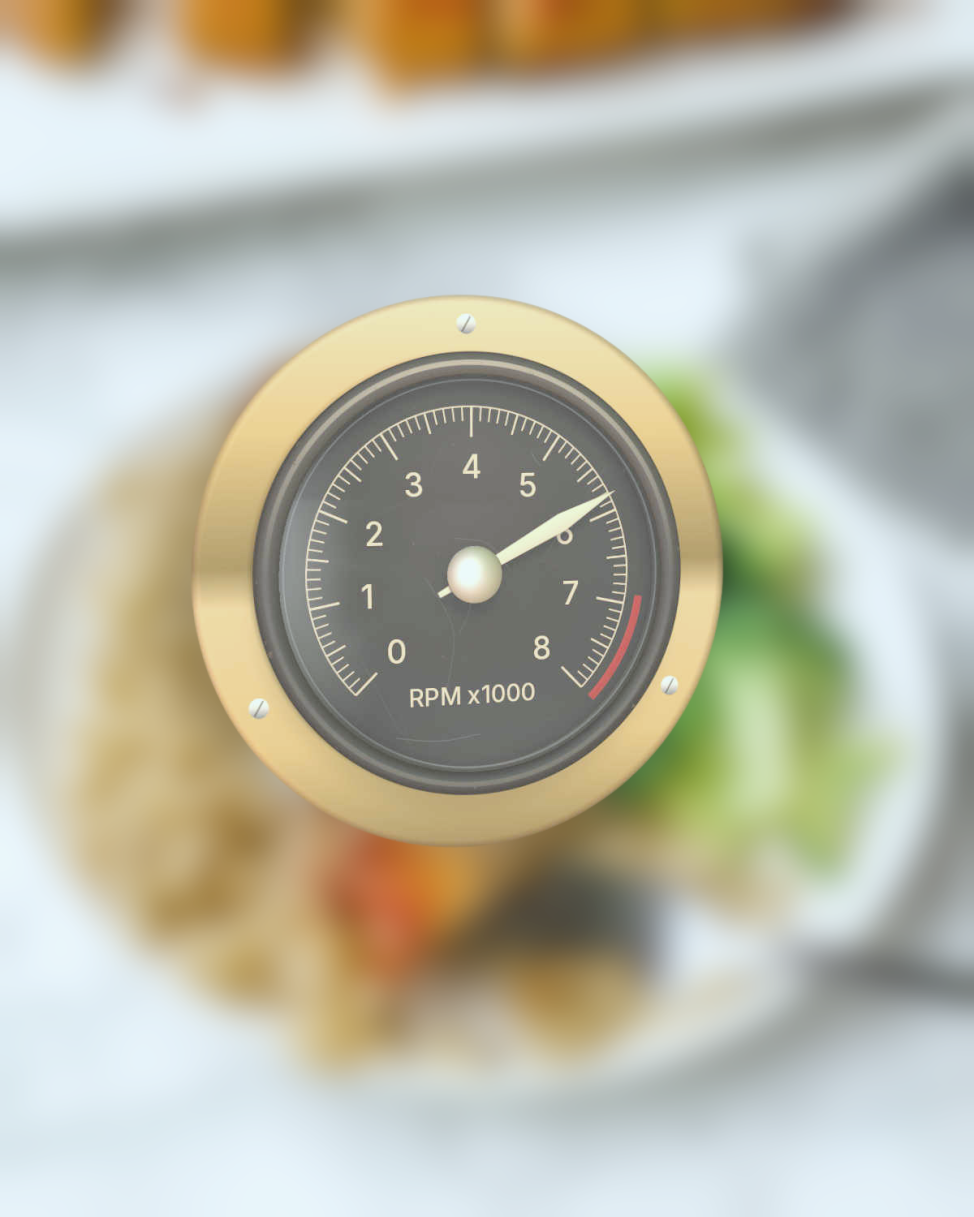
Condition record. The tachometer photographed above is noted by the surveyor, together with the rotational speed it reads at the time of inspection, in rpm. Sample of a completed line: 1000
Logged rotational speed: 5800
